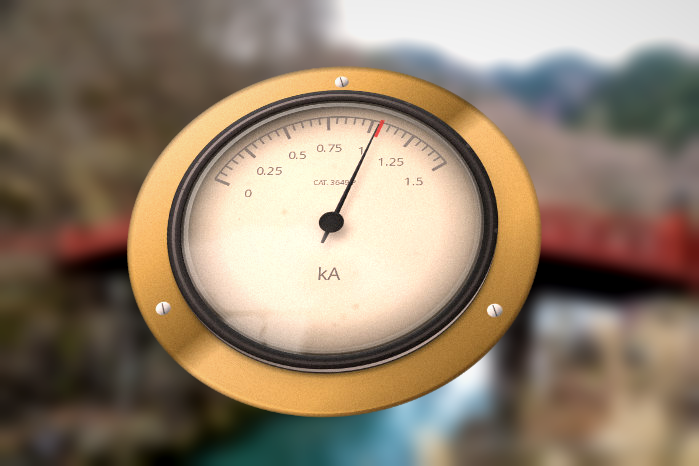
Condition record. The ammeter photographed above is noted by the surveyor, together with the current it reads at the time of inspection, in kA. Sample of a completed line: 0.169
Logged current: 1.05
